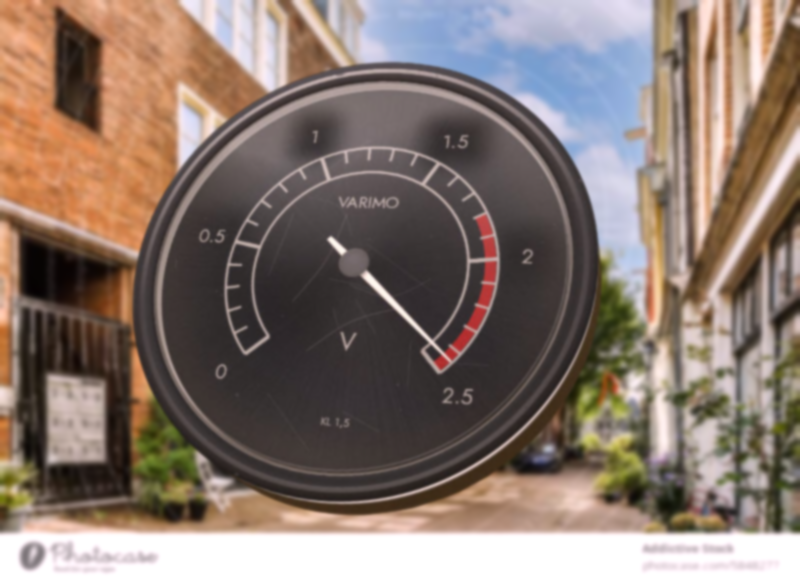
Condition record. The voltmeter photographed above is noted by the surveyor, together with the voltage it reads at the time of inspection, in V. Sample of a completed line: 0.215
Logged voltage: 2.45
